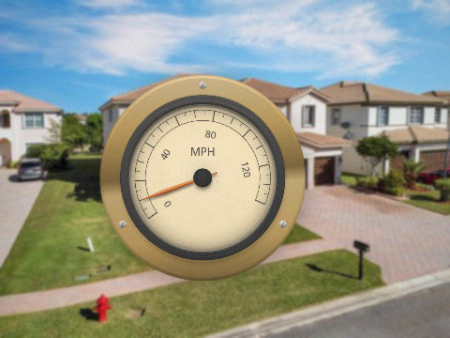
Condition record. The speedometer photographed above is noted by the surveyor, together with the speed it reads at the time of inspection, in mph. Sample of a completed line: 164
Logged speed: 10
